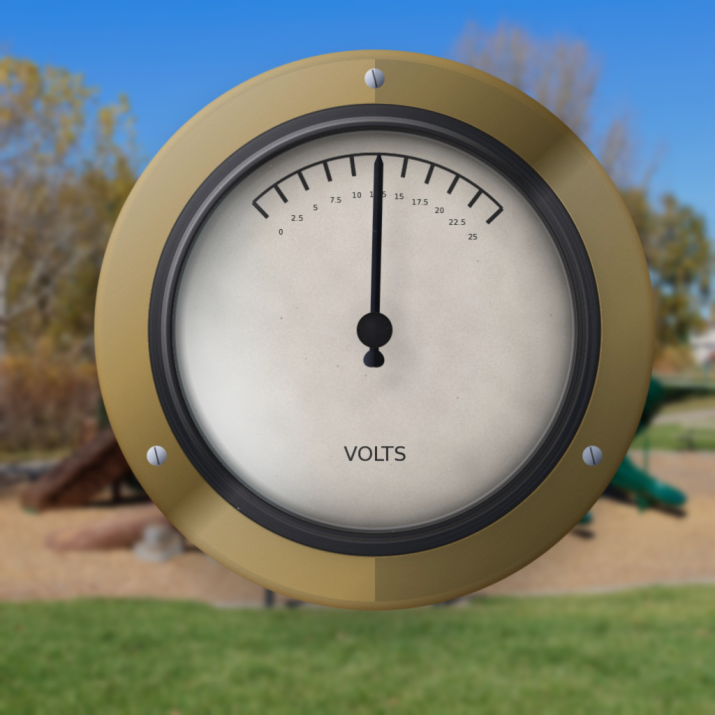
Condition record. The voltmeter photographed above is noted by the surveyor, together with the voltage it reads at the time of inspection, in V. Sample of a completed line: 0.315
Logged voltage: 12.5
